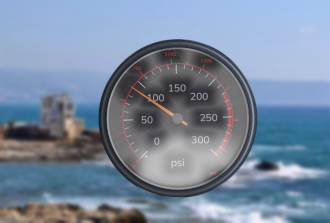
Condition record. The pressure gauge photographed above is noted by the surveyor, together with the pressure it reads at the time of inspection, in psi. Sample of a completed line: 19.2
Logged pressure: 90
